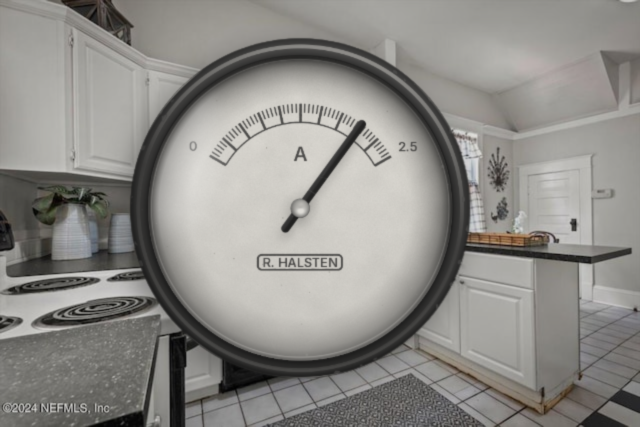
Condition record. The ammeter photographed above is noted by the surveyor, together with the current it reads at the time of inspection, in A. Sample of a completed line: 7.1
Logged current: 2
